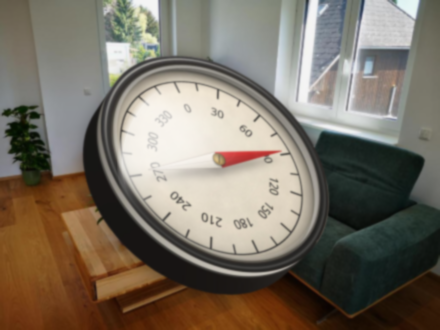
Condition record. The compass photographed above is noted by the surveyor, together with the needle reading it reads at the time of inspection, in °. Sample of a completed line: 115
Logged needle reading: 90
